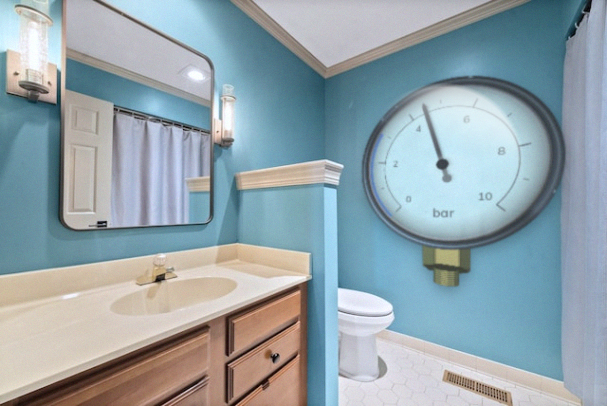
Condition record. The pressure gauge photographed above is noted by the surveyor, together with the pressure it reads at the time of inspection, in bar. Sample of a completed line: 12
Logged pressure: 4.5
